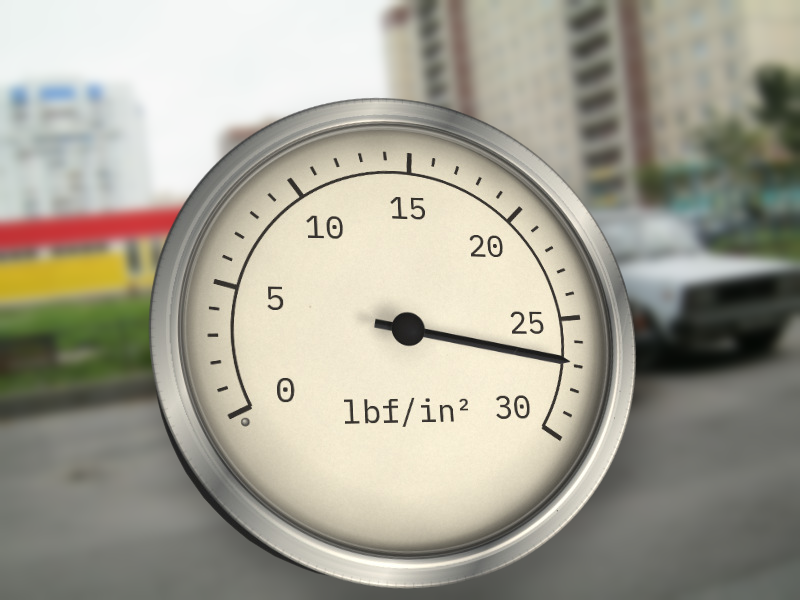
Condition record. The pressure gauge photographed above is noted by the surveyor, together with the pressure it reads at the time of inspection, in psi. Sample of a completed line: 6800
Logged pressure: 27
